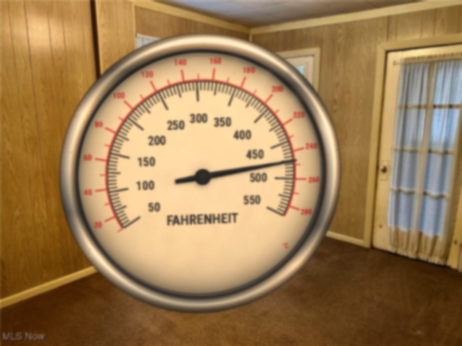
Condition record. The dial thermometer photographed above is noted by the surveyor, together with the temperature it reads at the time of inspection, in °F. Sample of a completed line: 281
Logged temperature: 475
